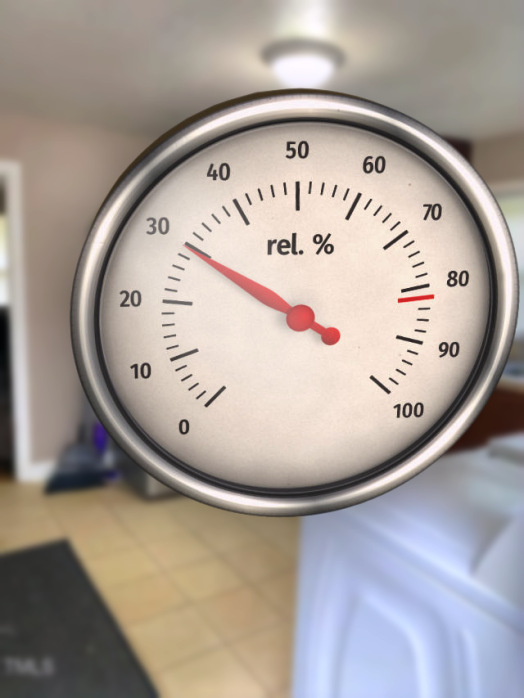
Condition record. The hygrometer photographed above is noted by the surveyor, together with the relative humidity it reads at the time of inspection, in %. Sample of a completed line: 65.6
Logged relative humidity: 30
